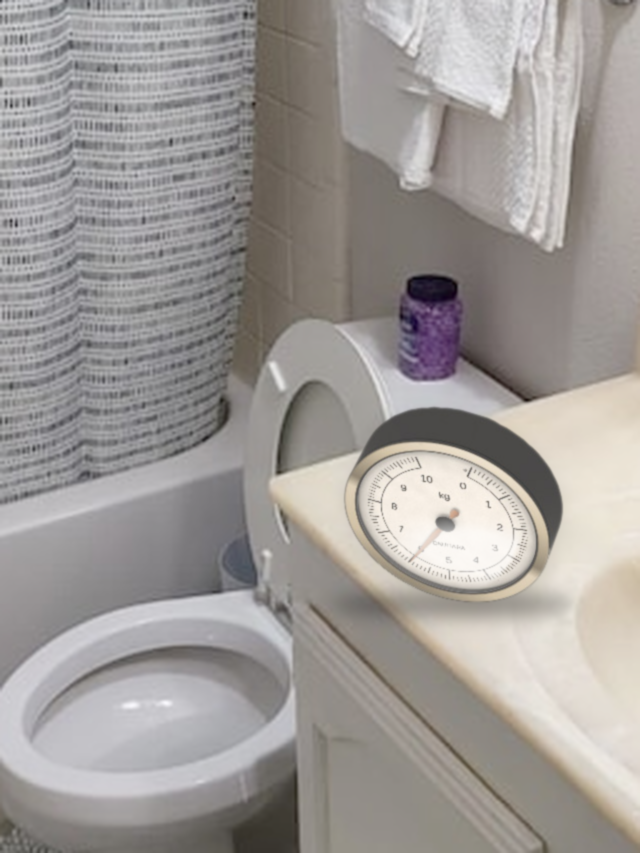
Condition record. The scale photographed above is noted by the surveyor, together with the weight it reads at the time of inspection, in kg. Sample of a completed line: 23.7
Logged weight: 6
